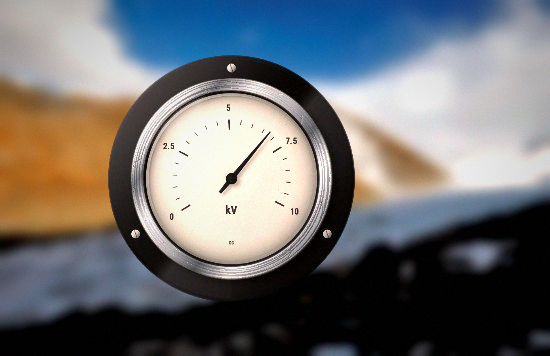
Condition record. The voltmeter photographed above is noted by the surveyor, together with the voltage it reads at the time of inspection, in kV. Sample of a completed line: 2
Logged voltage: 6.75
